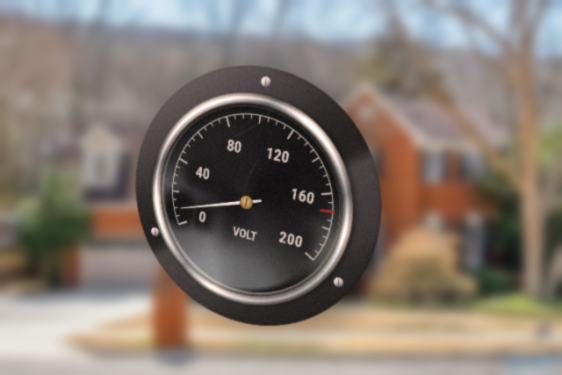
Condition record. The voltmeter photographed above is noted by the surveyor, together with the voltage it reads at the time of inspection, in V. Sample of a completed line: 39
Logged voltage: 10
